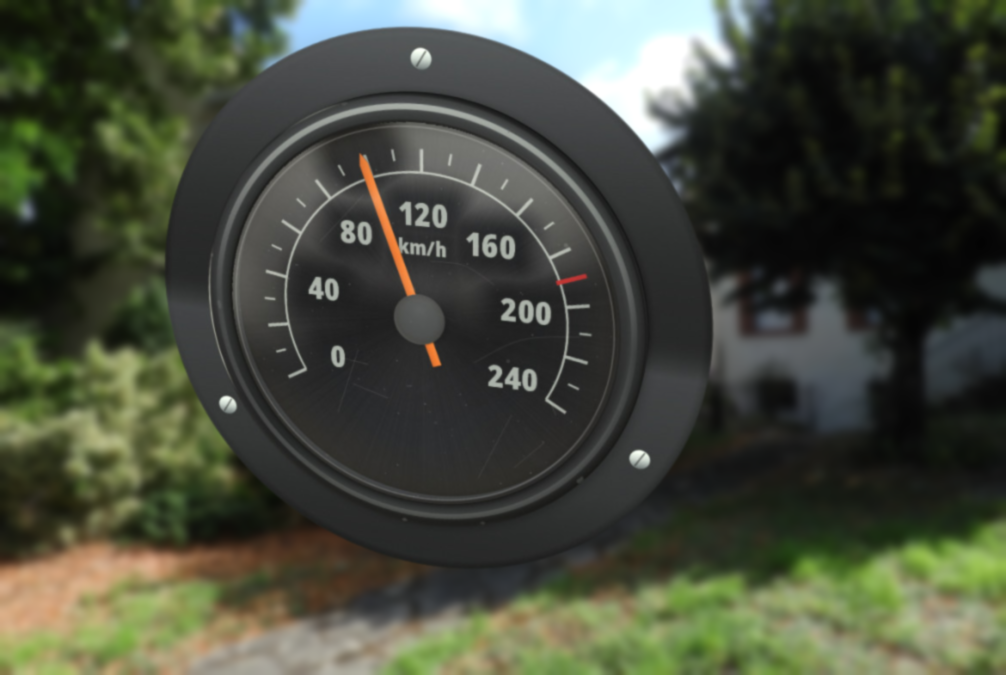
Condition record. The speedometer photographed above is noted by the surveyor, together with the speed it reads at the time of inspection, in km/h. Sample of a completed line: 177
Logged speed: 100
